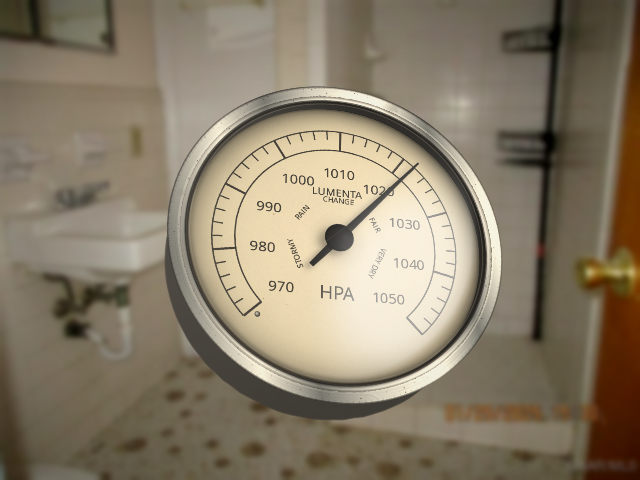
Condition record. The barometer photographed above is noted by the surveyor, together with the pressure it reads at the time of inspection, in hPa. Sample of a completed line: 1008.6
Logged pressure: 1022
